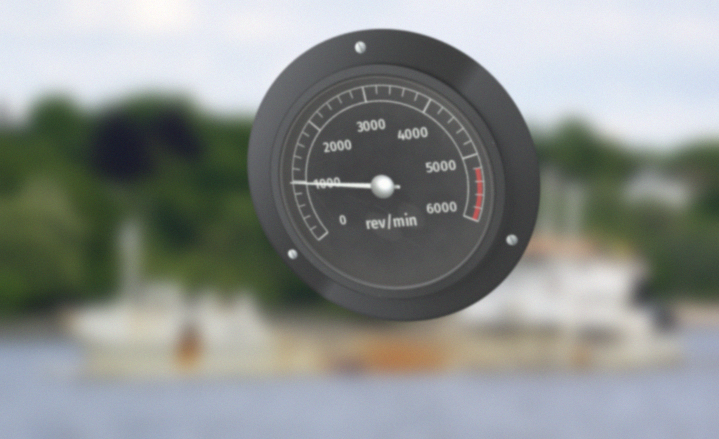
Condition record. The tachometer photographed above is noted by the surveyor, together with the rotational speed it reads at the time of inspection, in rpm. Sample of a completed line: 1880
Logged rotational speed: 1000
